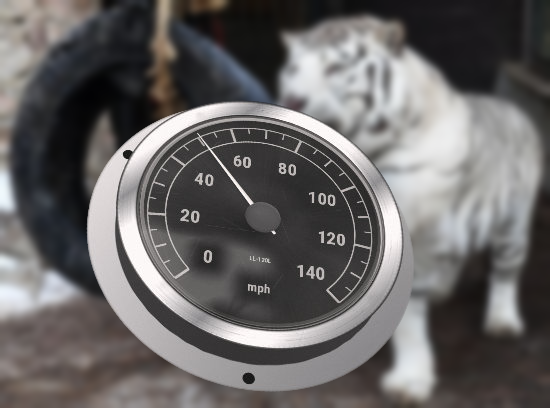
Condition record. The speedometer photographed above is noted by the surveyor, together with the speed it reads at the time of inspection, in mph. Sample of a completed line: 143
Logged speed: 50
